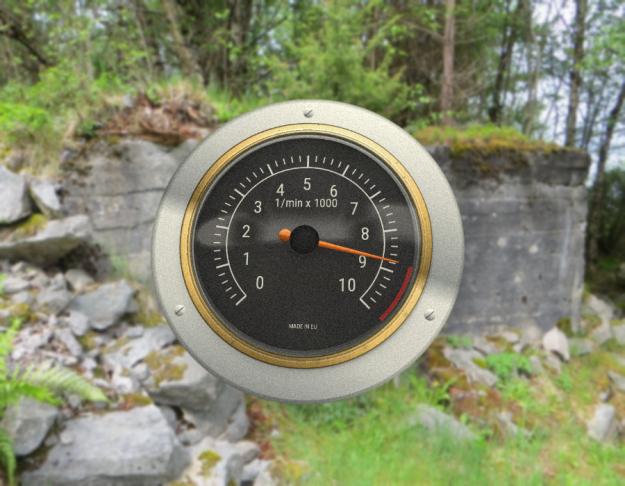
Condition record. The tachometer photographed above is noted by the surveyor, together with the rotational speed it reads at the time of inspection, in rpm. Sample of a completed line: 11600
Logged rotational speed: 8800
